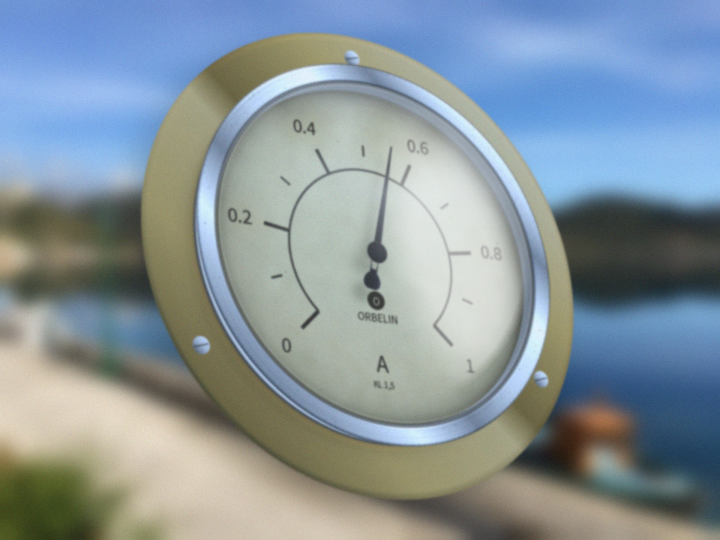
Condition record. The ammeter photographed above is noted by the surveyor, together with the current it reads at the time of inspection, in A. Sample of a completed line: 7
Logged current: 0.55
